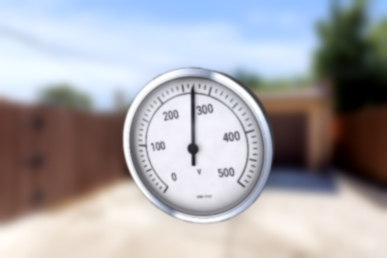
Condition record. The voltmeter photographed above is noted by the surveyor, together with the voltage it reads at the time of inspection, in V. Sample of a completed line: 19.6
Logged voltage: 270
